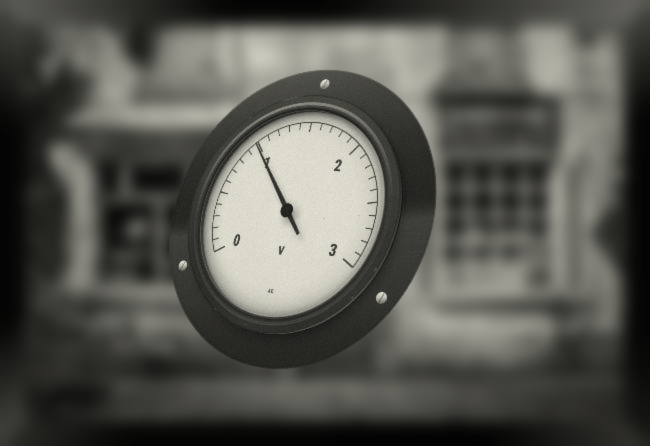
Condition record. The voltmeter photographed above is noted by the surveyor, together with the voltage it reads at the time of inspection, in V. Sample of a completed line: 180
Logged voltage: 1
